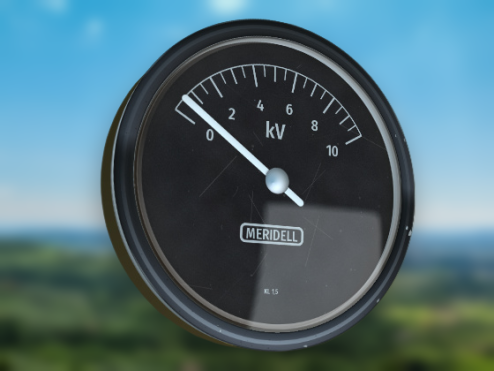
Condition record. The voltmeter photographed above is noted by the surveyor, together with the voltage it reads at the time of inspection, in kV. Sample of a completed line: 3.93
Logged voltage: 0.5
